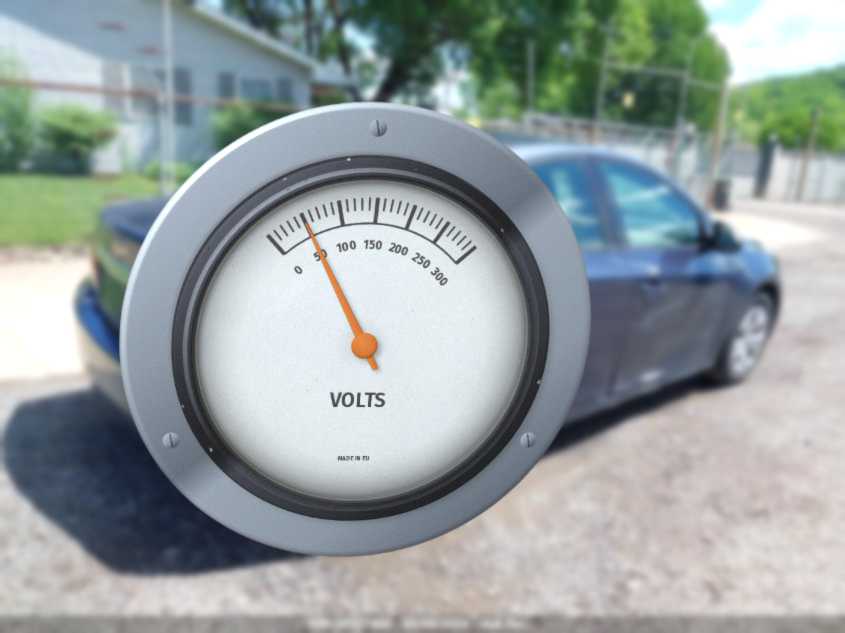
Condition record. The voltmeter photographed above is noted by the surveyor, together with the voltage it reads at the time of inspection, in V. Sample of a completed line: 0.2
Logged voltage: 50
